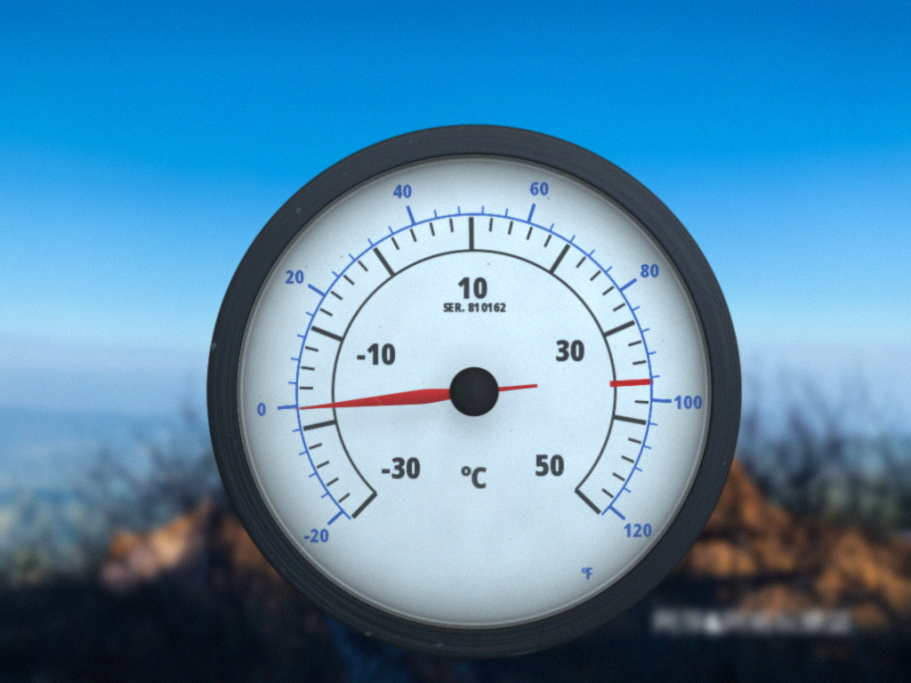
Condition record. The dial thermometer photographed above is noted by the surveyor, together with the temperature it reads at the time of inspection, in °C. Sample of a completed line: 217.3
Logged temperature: -18
